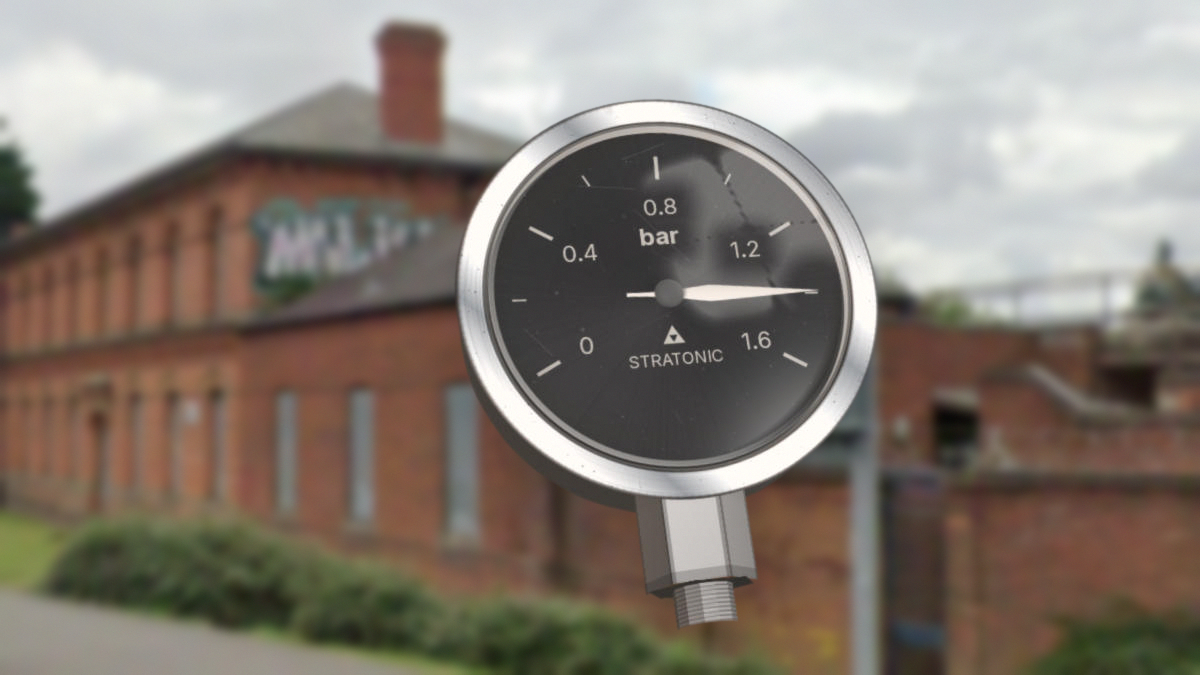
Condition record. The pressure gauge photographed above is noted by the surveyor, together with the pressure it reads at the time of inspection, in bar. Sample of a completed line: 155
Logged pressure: 1.4
